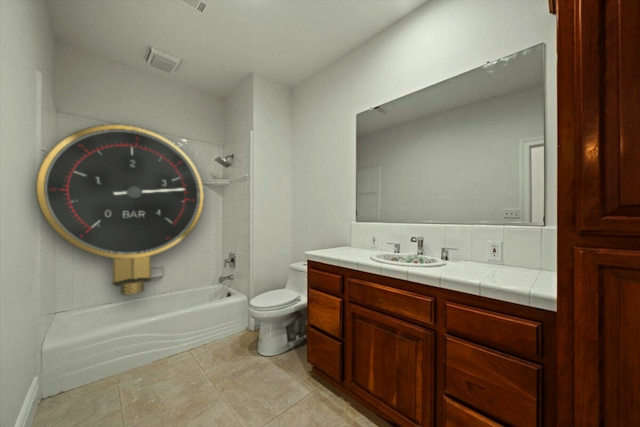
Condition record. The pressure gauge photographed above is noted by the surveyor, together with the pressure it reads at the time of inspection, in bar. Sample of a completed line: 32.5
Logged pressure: 3.25
